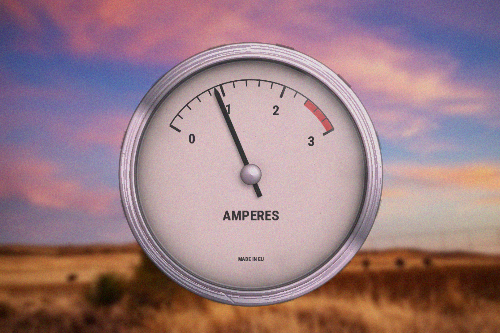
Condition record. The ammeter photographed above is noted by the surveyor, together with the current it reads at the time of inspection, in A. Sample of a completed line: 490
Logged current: 0.9
